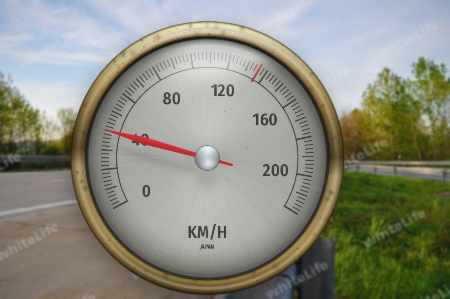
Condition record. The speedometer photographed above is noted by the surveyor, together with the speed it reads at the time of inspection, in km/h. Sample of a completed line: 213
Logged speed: 40
